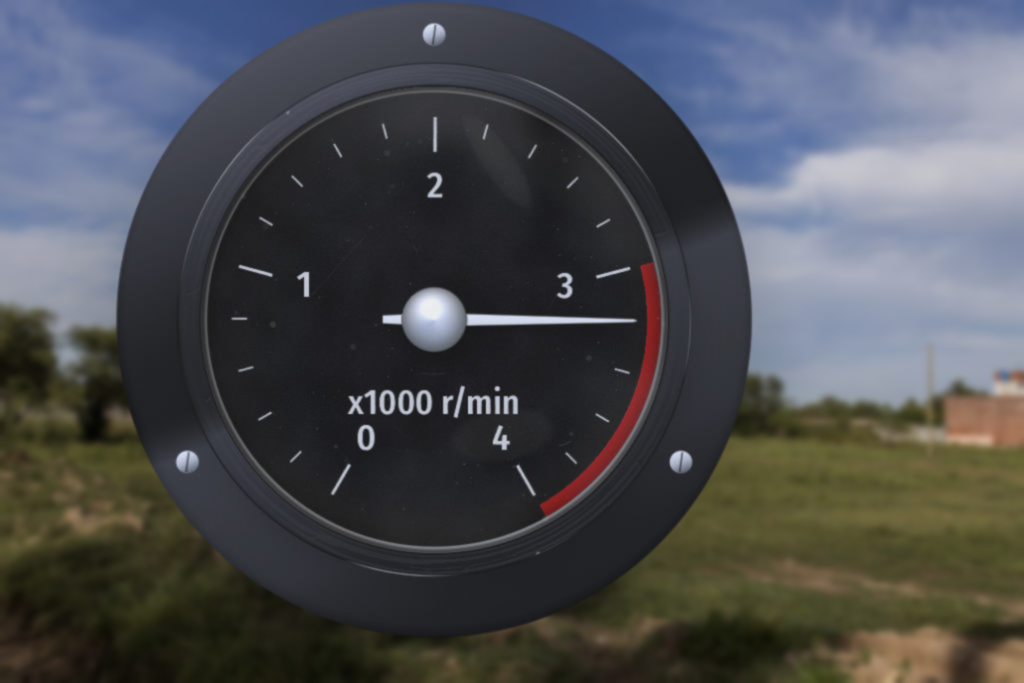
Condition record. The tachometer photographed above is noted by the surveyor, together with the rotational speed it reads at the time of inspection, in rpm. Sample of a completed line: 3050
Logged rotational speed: 3200
